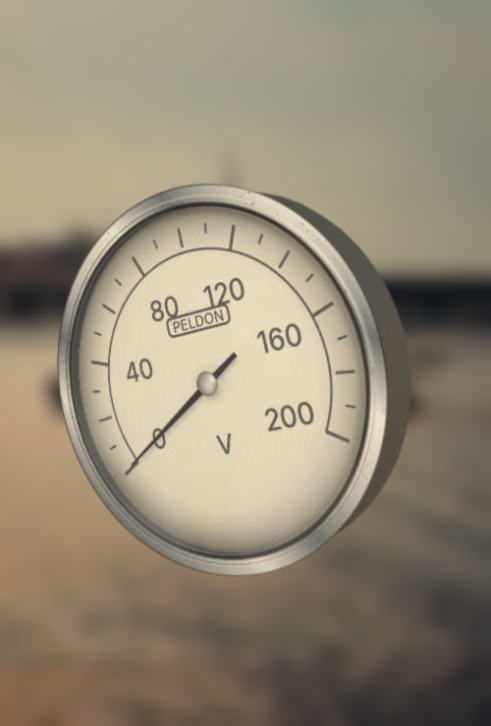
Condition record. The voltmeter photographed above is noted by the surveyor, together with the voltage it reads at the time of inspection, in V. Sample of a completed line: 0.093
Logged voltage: 0
